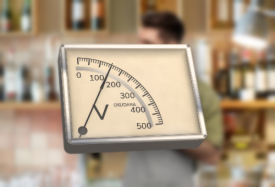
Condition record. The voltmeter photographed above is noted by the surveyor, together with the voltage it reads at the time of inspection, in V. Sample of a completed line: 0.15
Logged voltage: 150
